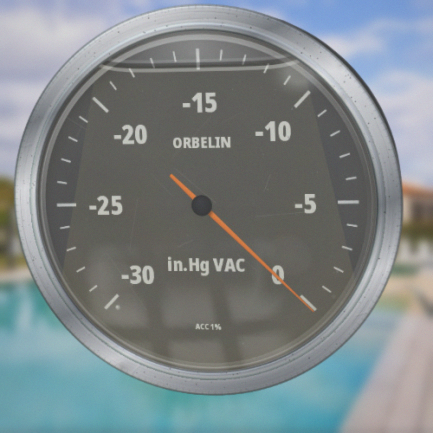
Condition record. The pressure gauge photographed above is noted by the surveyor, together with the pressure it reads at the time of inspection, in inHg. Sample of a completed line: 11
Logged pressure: 0
